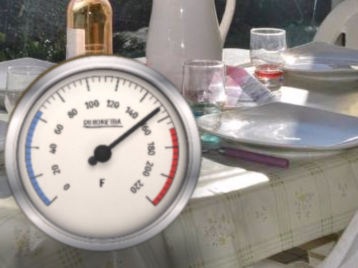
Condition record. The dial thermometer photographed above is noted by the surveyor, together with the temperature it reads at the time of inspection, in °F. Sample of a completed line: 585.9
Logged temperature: 152
